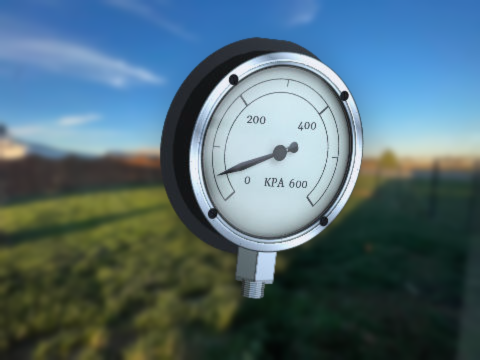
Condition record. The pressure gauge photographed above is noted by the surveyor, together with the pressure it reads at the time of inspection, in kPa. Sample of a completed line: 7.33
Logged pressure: 50
